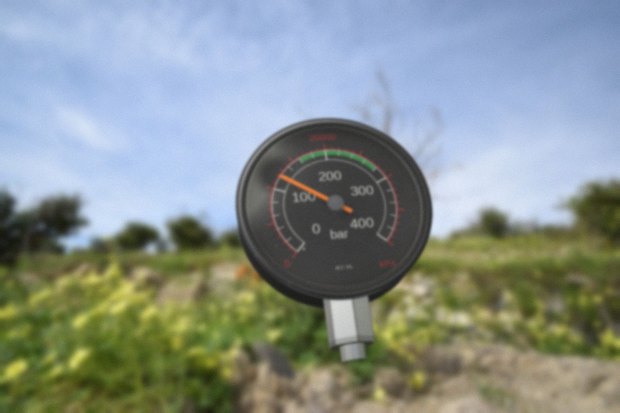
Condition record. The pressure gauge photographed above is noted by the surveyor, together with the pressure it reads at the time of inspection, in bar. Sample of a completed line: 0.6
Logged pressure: 120
